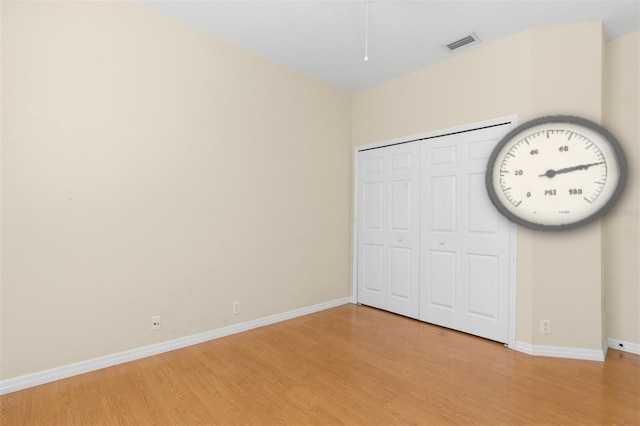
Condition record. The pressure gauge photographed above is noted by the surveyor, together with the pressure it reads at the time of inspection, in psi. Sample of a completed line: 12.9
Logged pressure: 80
